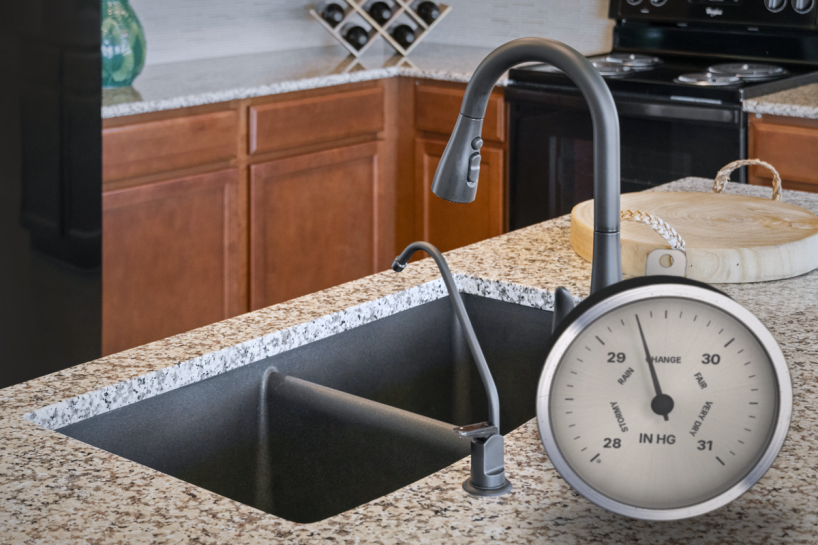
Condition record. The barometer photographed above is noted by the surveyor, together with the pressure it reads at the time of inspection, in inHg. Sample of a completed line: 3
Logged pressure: 29.3
